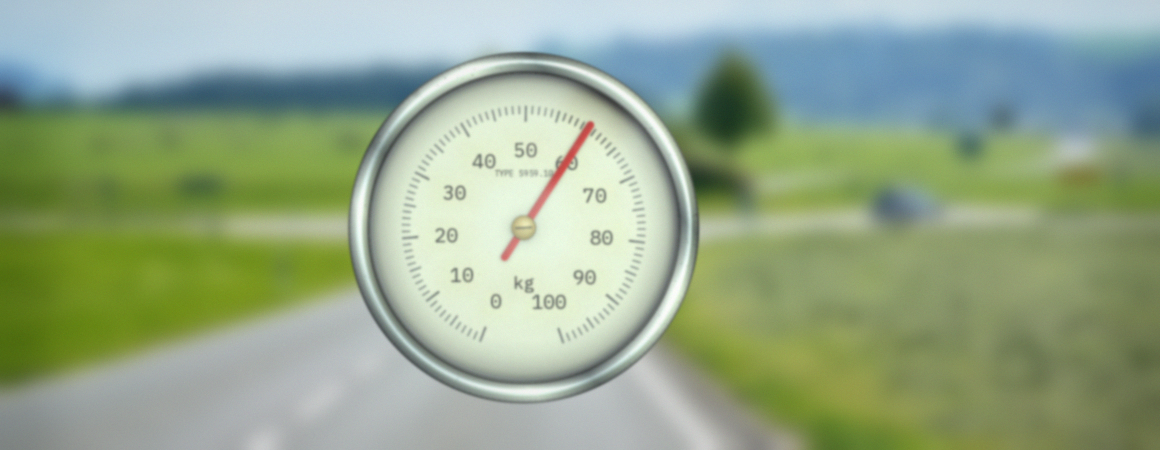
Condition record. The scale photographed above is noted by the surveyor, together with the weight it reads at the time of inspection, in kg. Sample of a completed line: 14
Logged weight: 60
